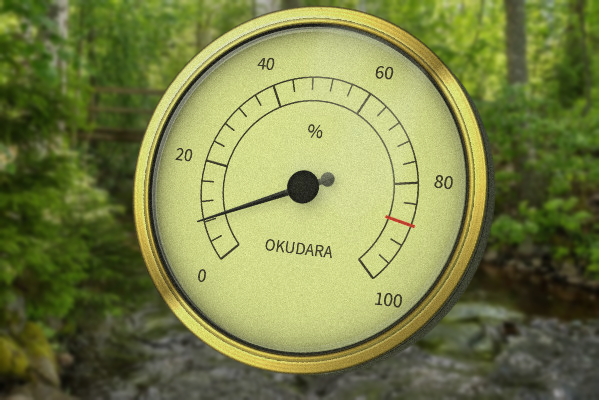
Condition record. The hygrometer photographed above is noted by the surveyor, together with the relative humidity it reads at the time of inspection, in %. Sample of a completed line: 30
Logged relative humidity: 8
